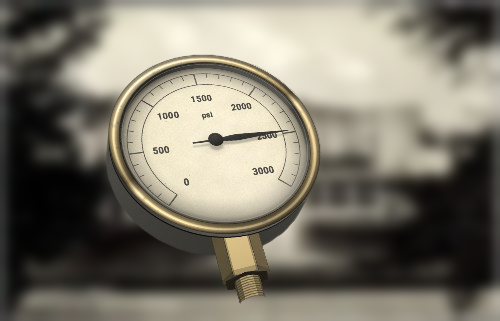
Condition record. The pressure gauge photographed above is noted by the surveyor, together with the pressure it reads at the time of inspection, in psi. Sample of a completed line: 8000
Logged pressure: 2500
